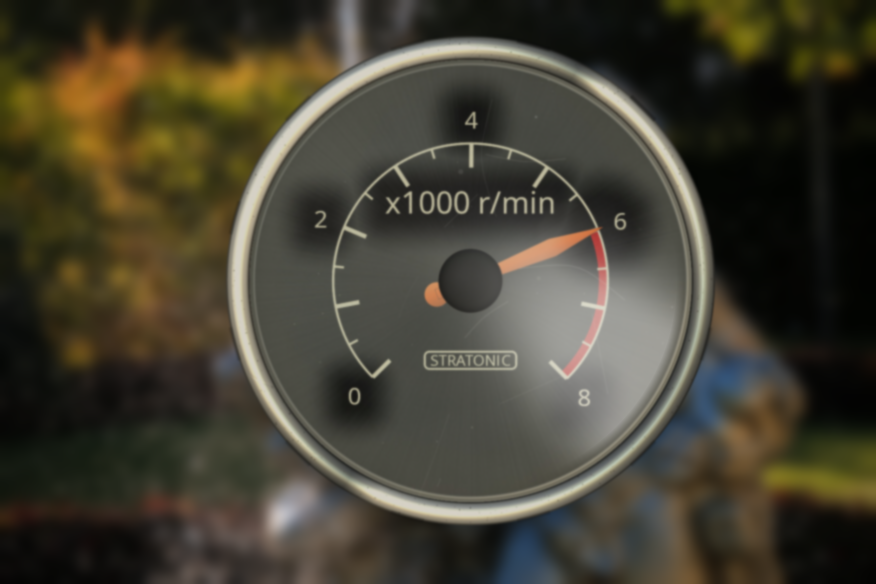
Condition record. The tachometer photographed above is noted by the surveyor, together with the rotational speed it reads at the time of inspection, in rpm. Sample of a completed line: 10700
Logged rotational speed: 6000
